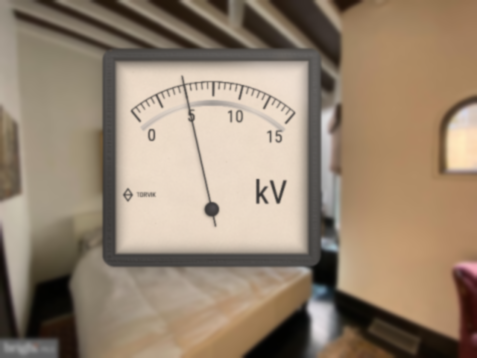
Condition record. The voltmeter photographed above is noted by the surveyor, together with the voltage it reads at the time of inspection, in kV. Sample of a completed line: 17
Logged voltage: 5
